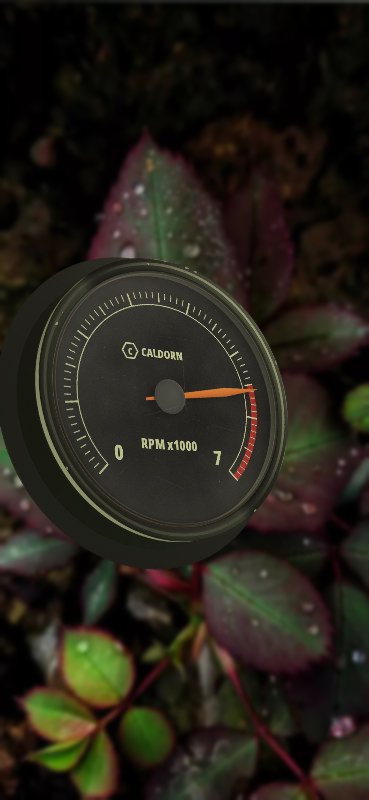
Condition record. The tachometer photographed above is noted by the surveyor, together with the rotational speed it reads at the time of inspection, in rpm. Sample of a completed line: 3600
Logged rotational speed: 5600
